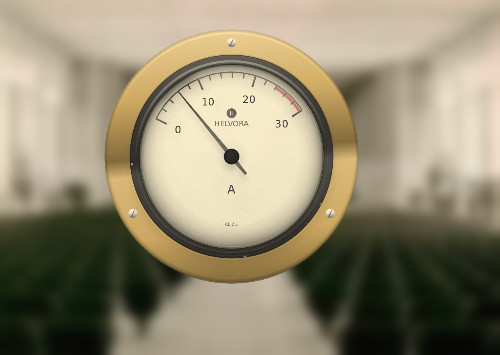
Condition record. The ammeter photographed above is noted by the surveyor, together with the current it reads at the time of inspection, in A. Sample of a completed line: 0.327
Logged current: 6
